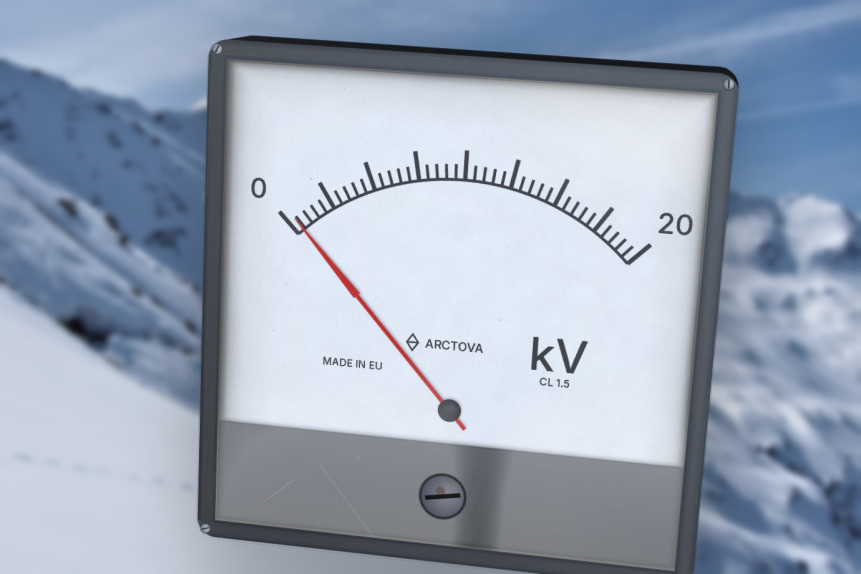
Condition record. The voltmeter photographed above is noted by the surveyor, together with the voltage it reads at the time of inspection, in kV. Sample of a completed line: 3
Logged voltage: 0.5
